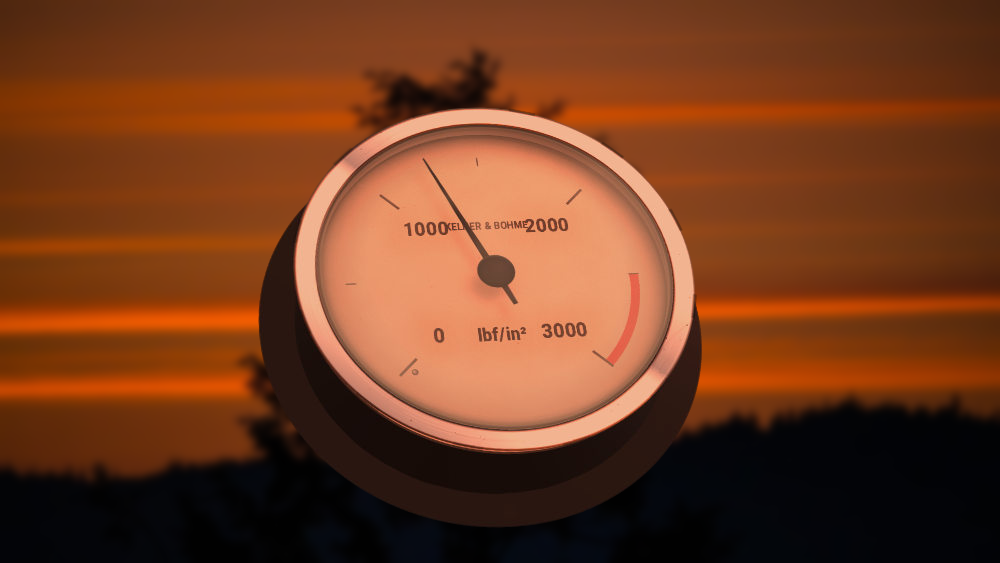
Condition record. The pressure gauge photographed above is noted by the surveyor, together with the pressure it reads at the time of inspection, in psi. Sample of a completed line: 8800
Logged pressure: 1250
